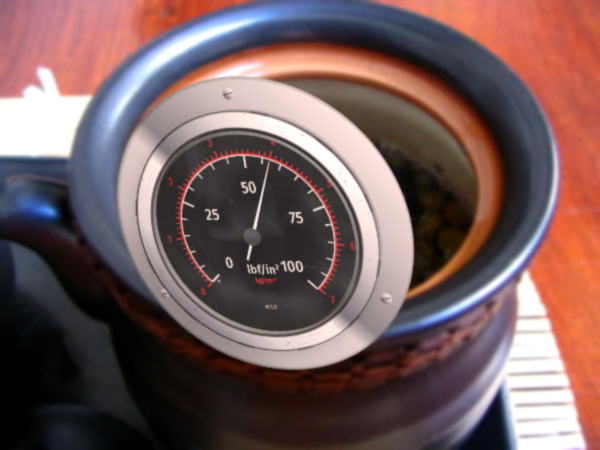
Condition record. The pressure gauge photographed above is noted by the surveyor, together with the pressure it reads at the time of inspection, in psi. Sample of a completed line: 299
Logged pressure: 57.5
